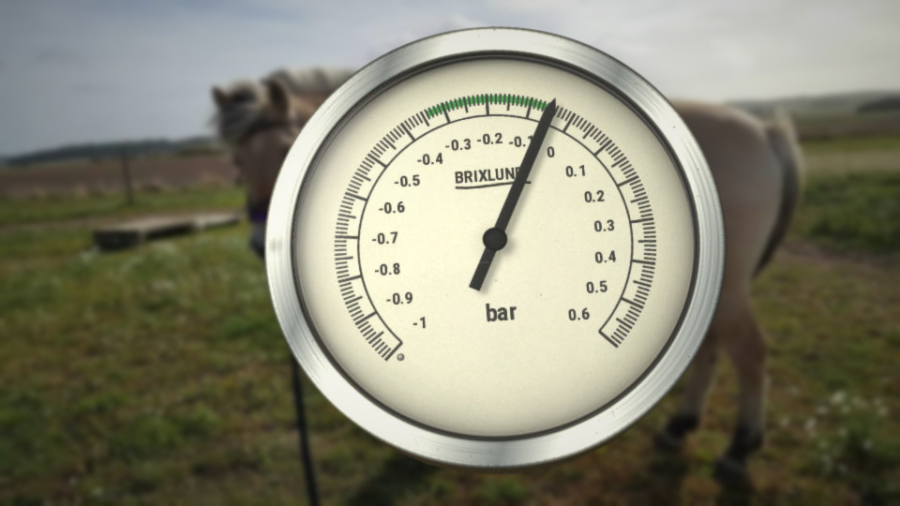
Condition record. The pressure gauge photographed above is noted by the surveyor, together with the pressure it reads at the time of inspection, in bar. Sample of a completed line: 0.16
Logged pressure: -0.05
